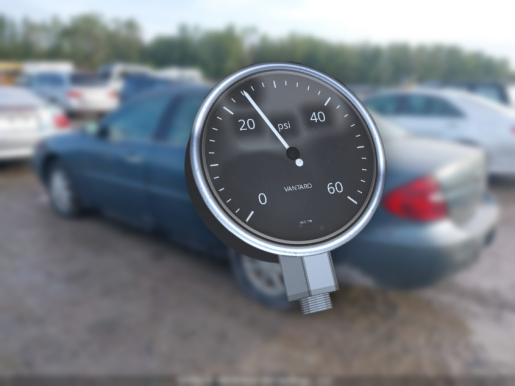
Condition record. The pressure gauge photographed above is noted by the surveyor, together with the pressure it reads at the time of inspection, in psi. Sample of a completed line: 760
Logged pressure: 24
